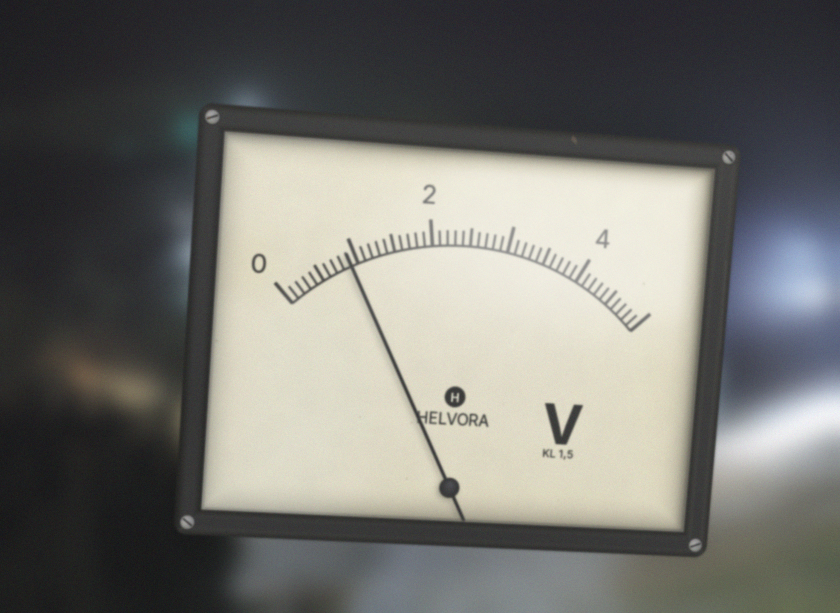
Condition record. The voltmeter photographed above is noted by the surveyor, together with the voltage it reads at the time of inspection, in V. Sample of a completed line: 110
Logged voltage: 0.9
